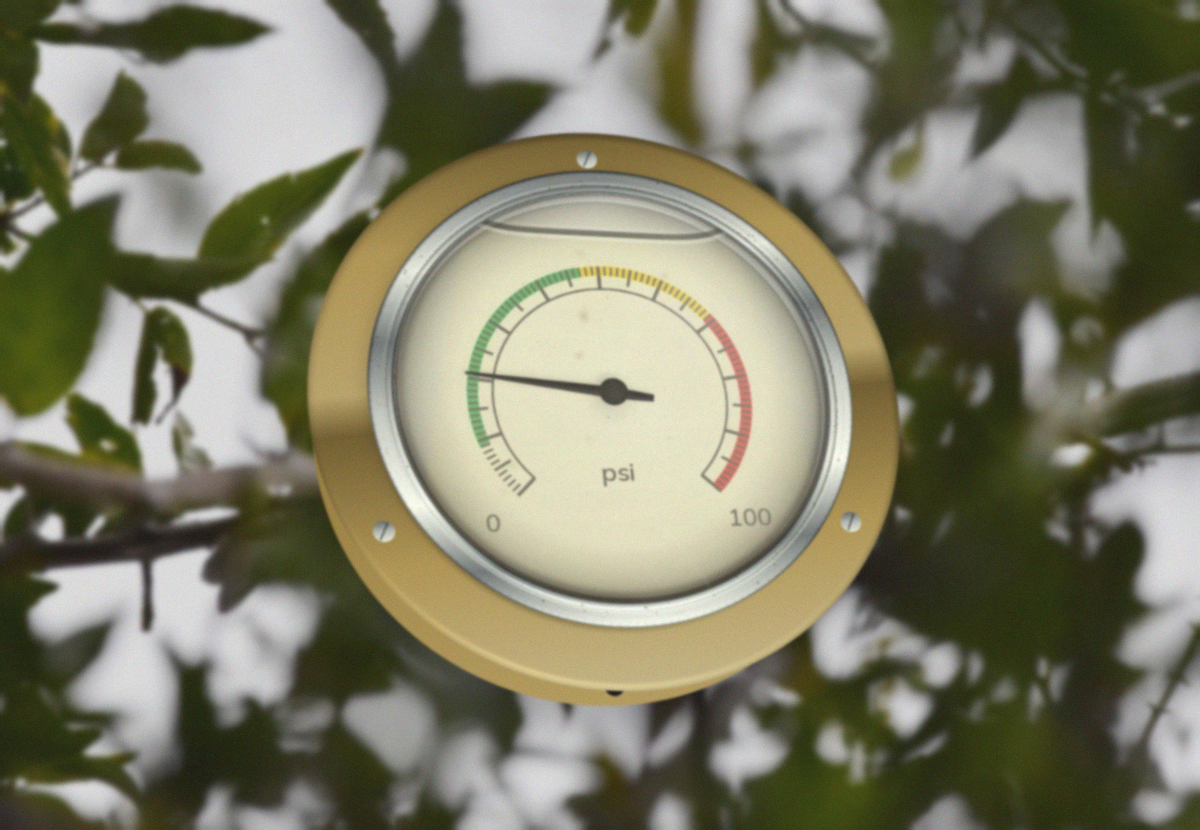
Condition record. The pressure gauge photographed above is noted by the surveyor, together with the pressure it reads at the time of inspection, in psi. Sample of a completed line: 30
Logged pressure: 20
